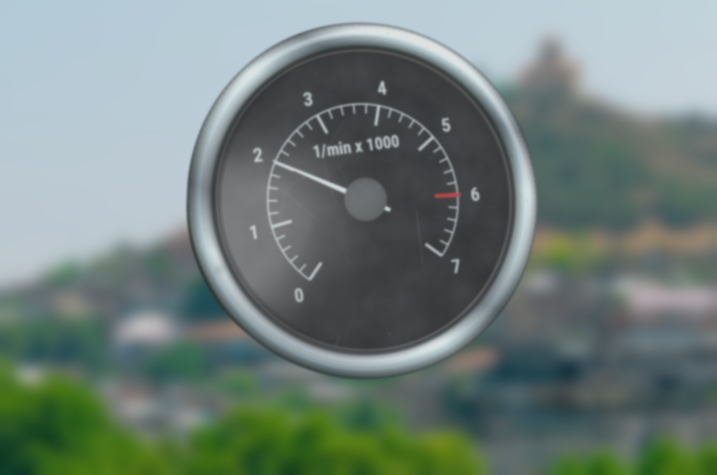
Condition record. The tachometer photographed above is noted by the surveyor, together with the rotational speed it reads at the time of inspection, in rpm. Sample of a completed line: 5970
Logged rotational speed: 2000
